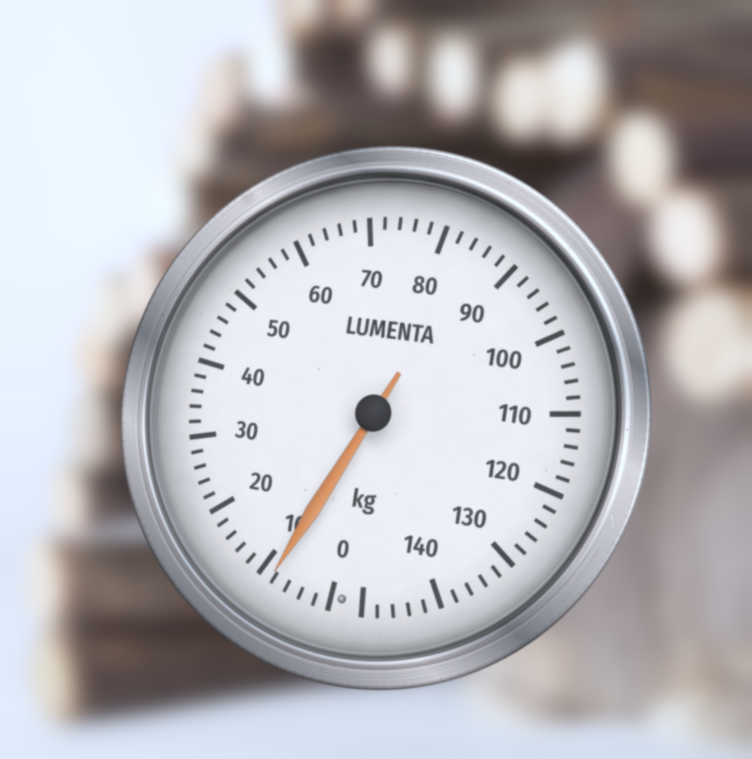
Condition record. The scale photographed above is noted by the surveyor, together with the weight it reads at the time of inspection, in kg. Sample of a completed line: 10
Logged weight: 8
